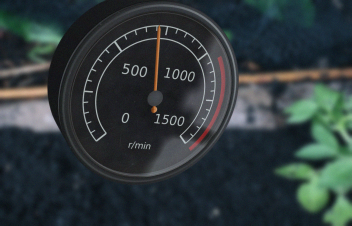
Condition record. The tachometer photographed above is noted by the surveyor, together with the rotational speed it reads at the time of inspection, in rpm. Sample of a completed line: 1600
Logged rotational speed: 700
